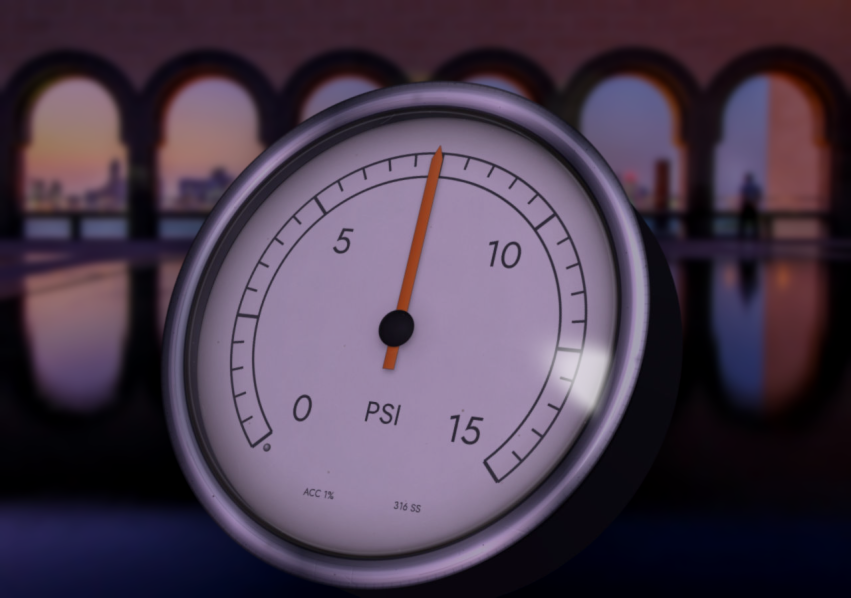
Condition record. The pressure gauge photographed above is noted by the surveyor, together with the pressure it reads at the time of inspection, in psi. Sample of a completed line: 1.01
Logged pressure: 7.5
